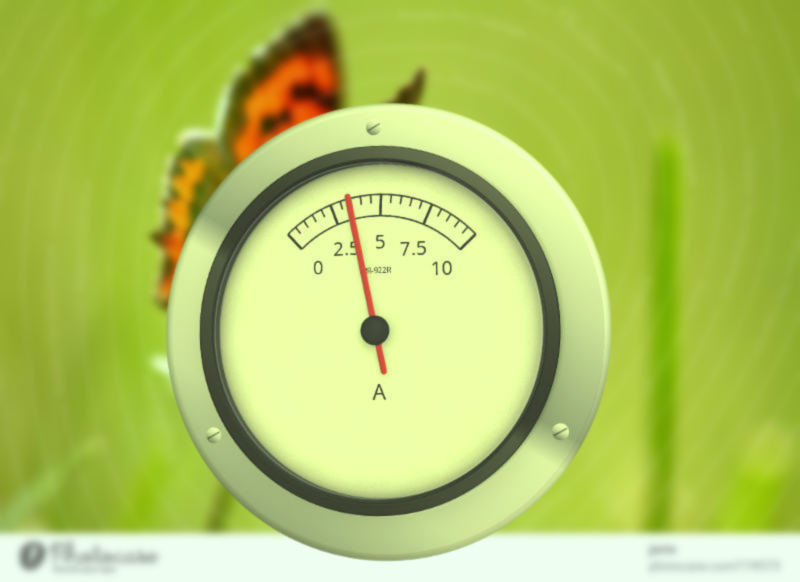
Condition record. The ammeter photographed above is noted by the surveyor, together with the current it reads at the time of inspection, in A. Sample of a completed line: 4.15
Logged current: 3.5
